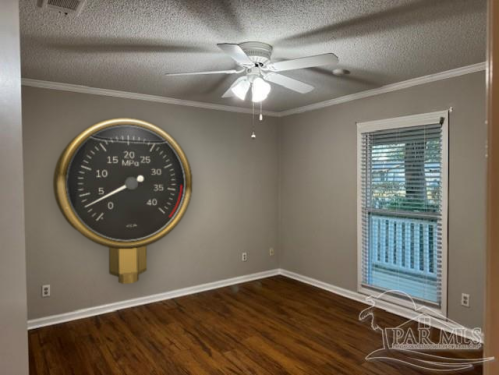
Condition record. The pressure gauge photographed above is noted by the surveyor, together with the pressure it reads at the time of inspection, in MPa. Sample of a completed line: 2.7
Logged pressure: 3
